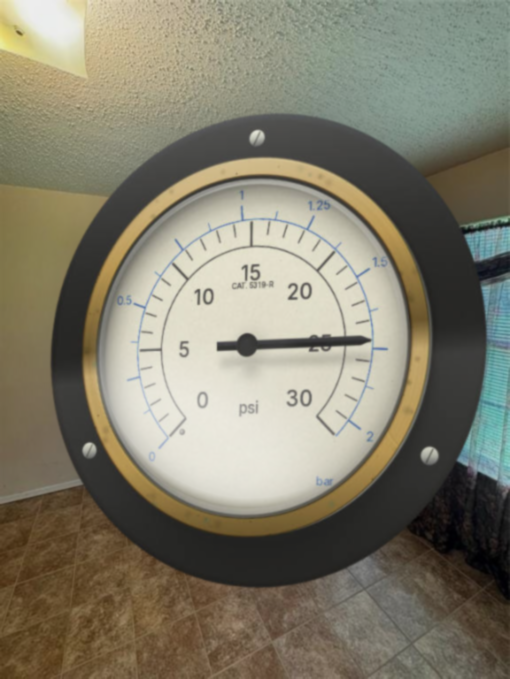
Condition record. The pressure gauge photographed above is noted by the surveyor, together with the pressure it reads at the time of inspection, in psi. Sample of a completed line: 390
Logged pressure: 25
